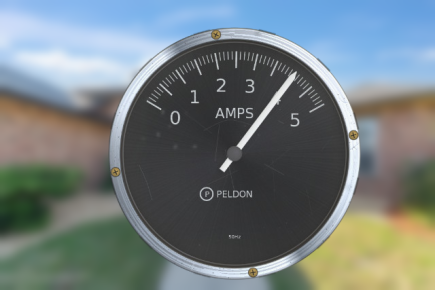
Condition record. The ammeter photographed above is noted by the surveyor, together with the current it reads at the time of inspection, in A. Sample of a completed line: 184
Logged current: 4
